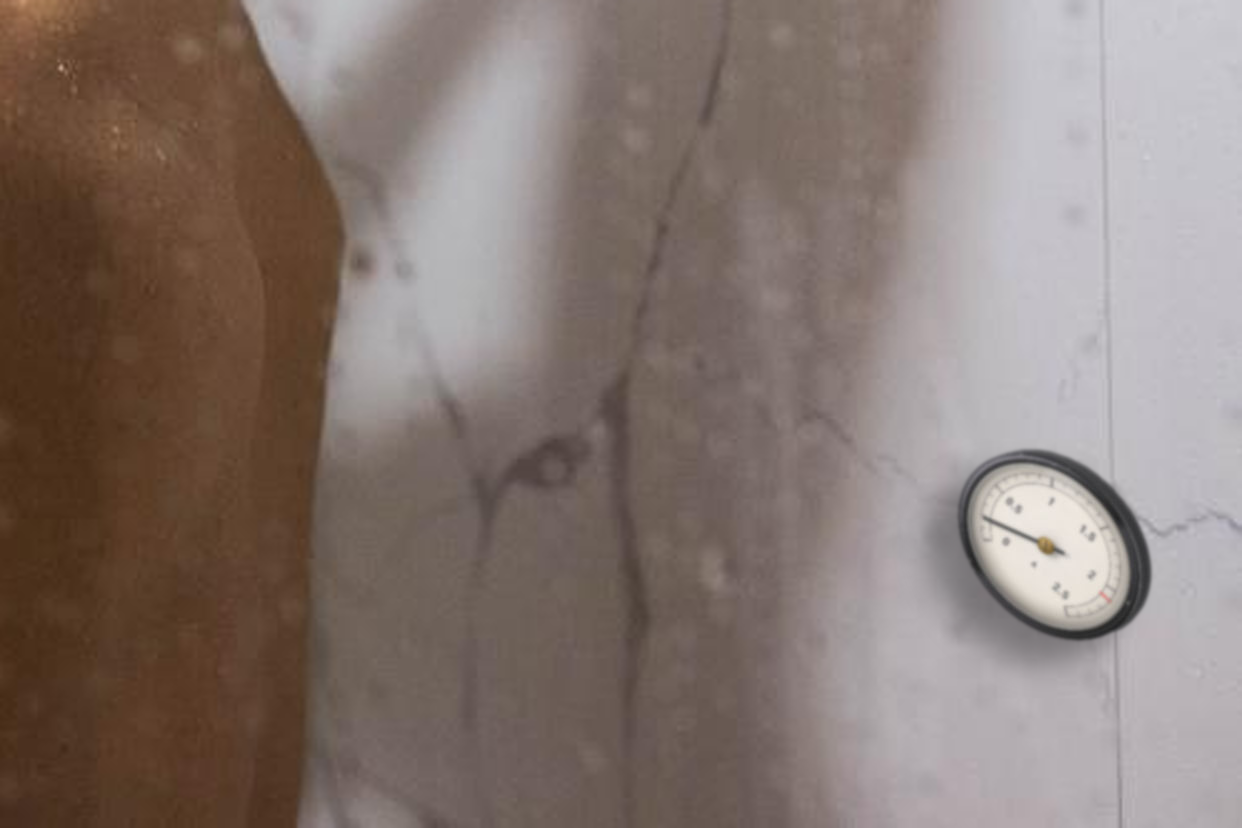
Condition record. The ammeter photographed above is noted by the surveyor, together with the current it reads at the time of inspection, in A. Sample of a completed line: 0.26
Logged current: 0.2
